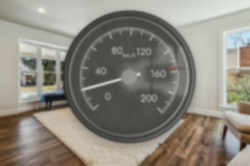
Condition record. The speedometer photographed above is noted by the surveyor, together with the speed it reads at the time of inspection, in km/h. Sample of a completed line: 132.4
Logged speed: 20
